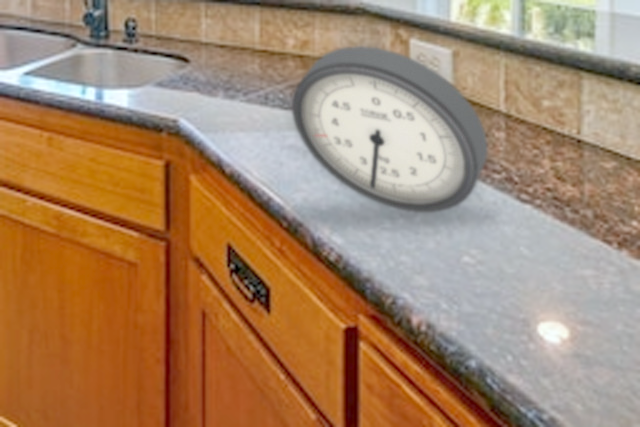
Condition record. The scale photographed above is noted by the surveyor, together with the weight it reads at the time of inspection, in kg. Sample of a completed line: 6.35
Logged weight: 2.75
